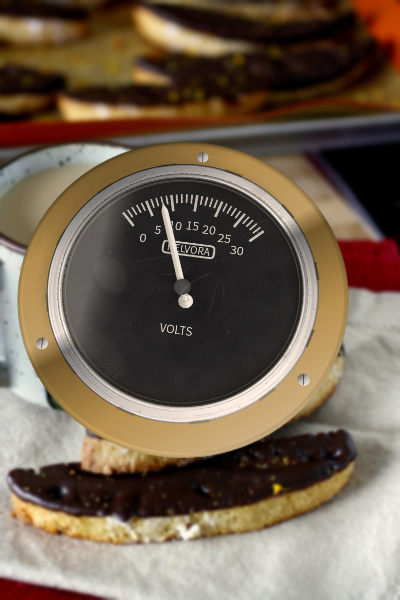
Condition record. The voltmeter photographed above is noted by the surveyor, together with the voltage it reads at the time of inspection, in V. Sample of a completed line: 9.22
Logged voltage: 8
